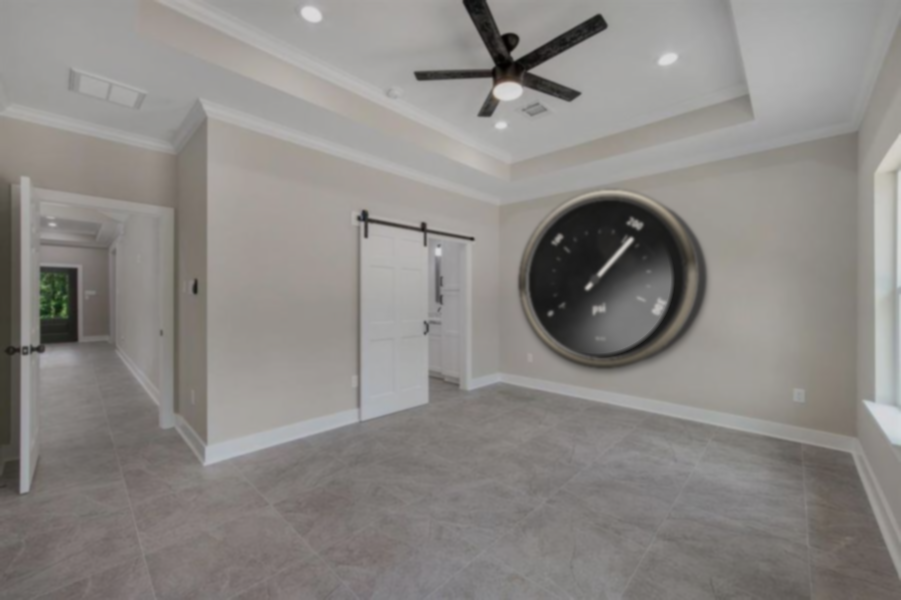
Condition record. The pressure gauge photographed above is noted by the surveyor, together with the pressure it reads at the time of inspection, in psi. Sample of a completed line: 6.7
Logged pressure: 210
